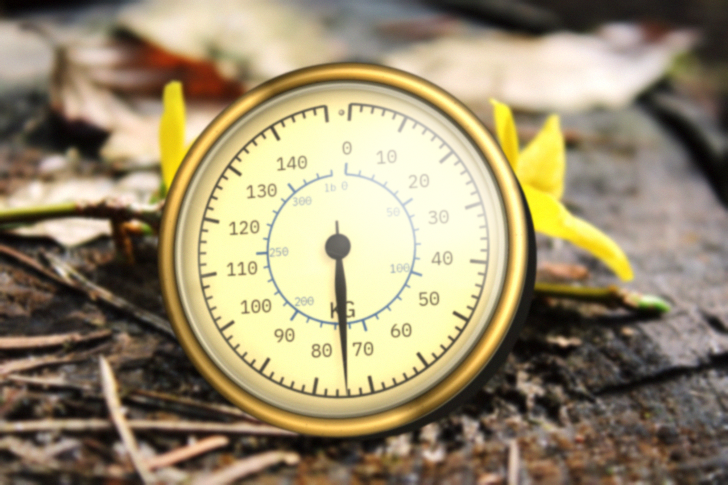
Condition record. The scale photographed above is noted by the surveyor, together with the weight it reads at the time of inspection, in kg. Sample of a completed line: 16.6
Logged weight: 74
